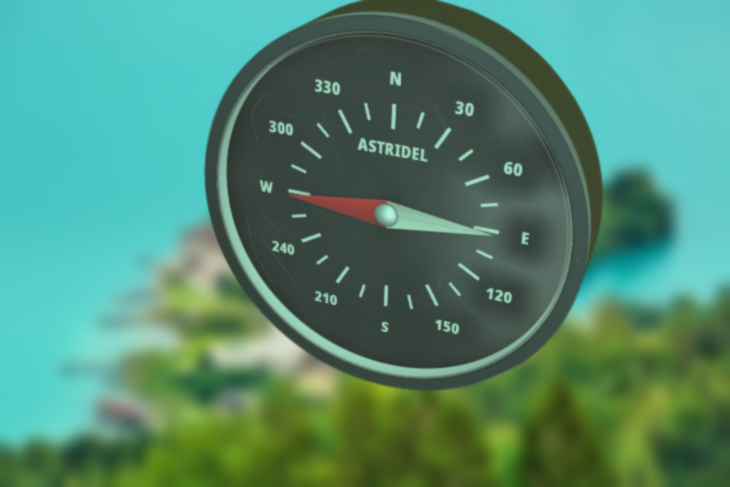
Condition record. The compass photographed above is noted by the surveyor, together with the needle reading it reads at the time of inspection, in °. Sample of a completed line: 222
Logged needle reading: 270
